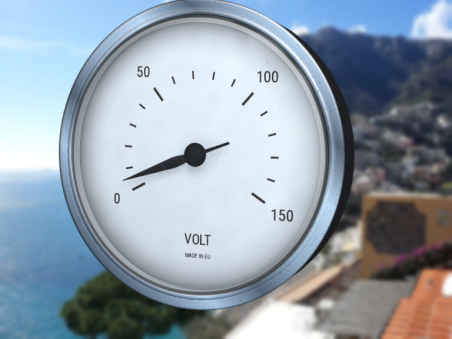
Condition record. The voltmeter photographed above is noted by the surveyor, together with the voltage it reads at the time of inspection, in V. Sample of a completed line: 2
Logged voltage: 5
